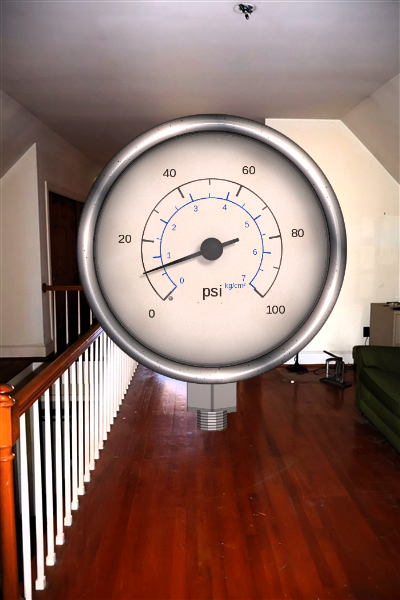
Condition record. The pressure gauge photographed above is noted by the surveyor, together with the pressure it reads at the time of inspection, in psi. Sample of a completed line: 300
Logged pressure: 10
